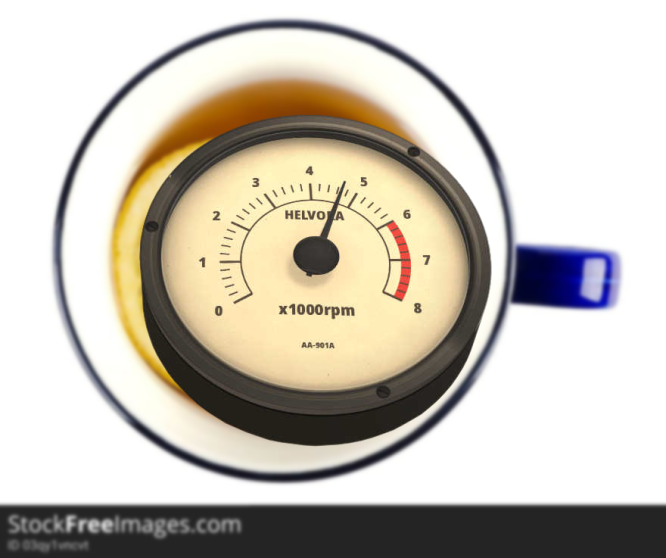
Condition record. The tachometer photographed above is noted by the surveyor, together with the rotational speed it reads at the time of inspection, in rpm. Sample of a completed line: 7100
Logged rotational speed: 4700
